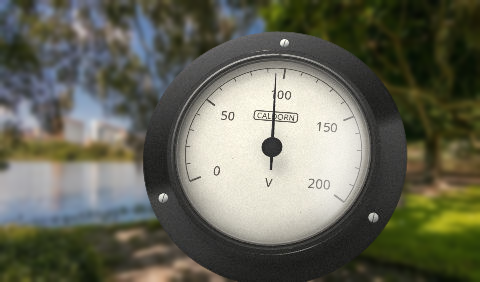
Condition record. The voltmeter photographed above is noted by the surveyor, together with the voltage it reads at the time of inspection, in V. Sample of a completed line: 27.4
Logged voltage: 95
